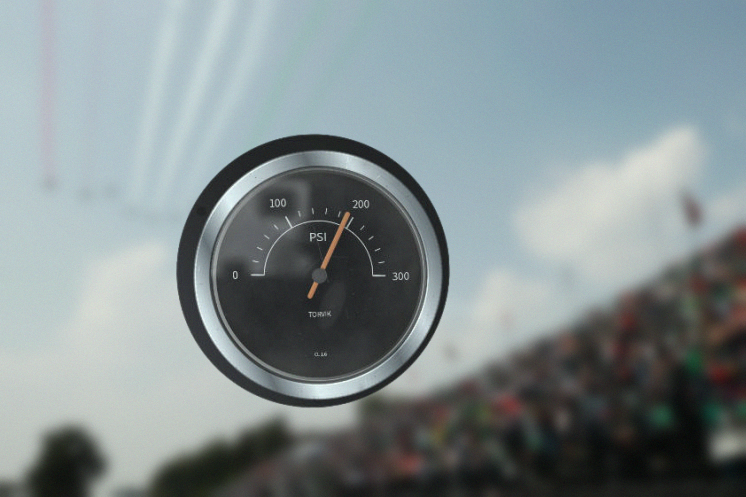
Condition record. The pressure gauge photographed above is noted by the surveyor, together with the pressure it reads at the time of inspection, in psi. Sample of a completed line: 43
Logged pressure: 190
